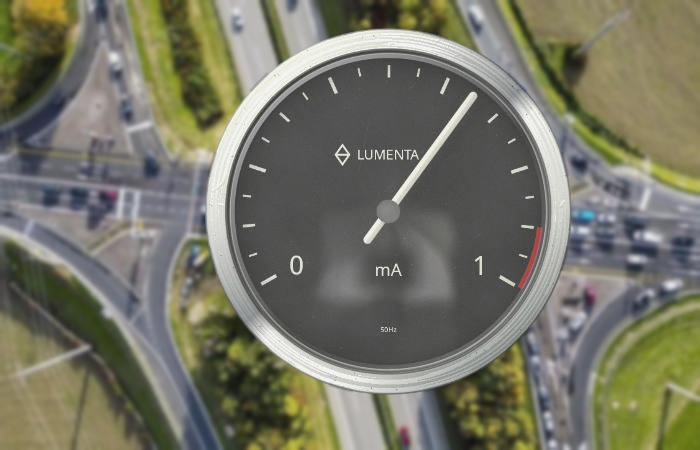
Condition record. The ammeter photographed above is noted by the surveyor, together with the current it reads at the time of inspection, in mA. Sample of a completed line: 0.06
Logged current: 0.65
